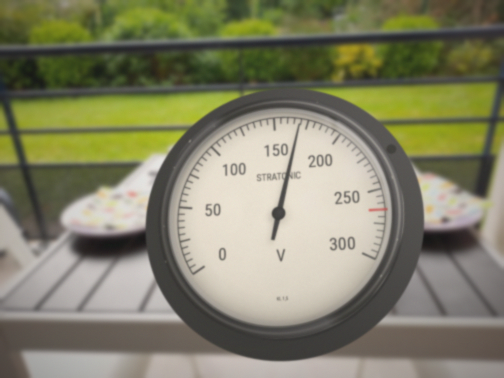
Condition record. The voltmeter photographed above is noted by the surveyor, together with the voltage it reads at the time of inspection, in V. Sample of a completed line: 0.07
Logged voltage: 170
